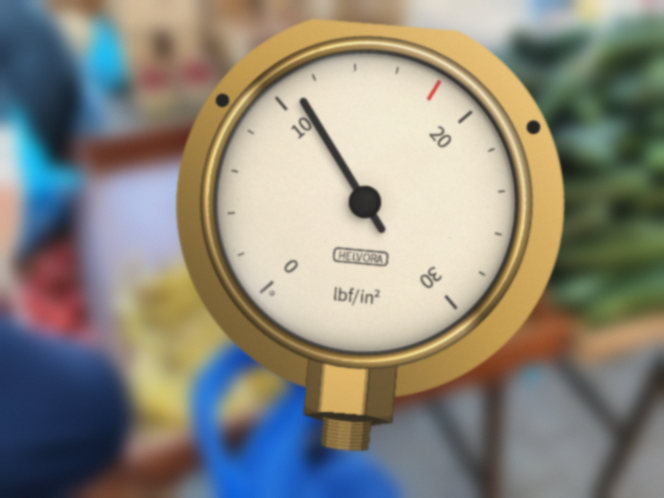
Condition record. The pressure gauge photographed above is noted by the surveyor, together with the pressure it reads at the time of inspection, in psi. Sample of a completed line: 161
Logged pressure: 11
